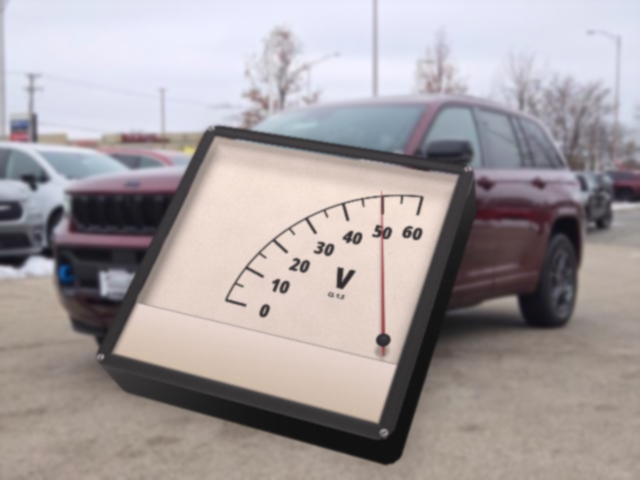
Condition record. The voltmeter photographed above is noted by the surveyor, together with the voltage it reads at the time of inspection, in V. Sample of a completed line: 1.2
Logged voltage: 50
